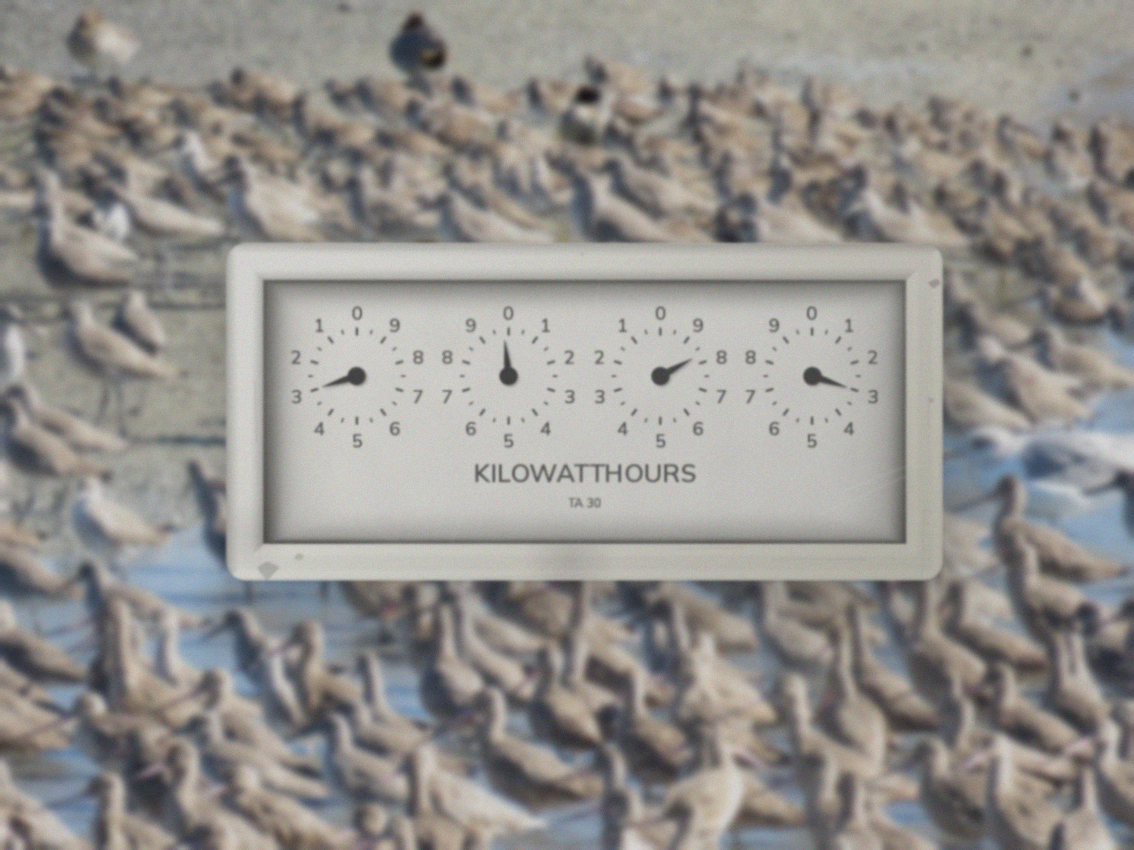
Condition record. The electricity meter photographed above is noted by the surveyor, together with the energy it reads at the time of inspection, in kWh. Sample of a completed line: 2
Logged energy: 2983
